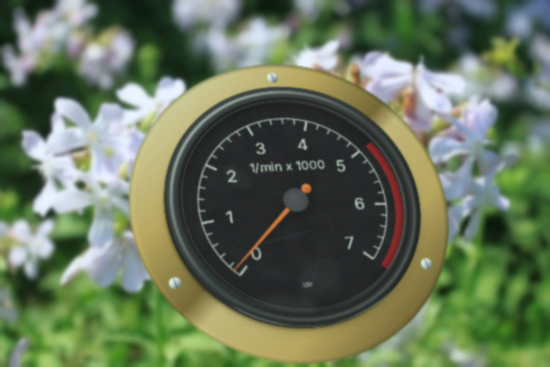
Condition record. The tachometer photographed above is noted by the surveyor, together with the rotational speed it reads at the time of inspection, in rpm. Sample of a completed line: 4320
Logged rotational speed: 100
